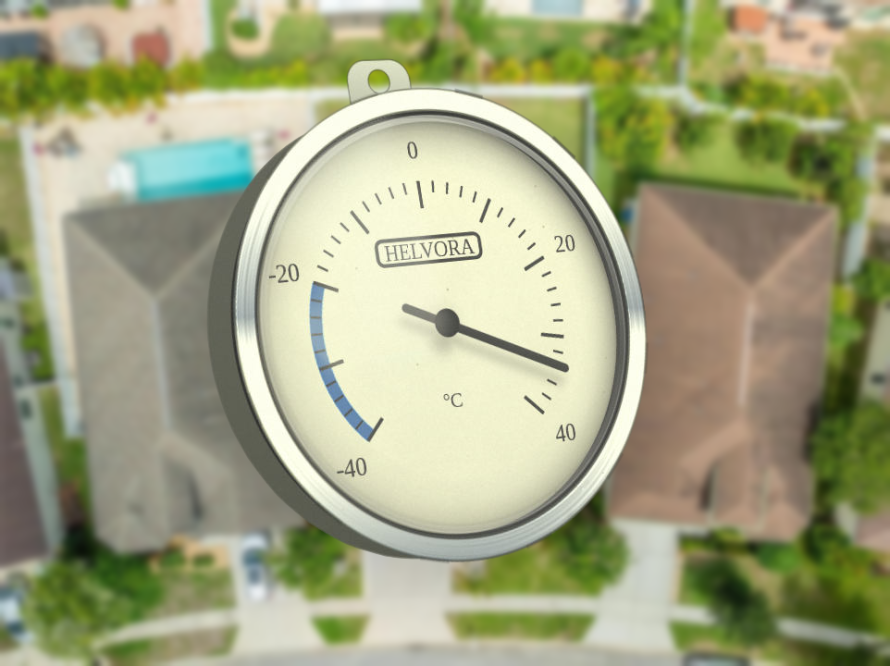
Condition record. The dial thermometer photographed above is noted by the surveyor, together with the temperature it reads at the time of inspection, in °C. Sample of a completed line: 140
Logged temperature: 34
